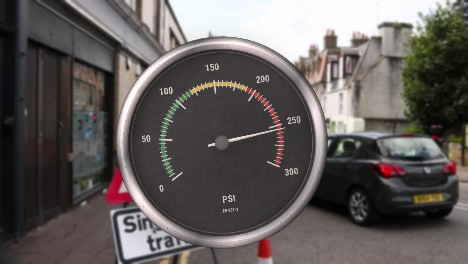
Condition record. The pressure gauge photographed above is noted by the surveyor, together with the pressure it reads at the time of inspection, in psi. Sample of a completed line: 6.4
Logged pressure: 255
